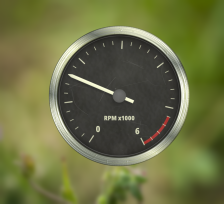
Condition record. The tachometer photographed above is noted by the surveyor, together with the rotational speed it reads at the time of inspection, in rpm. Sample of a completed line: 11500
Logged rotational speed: 1600
